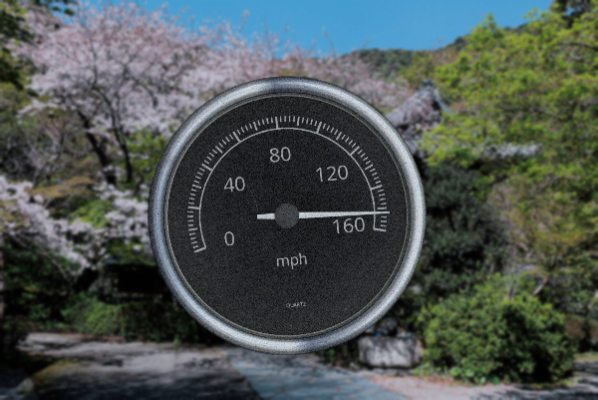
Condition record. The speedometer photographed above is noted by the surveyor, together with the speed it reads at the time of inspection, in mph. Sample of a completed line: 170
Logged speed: 152
